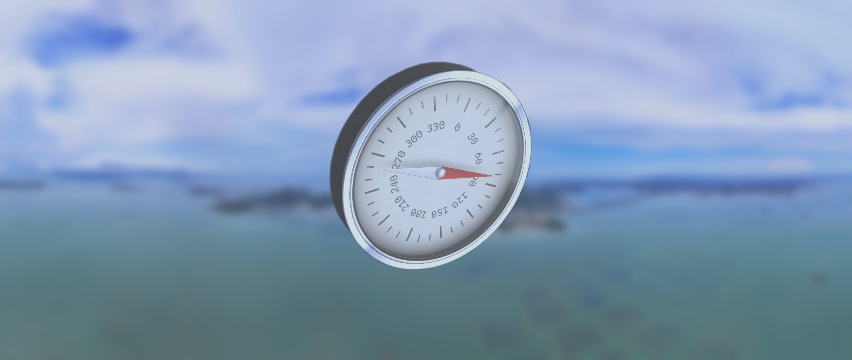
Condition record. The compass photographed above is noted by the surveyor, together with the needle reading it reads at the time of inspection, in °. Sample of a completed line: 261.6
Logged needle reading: 80
